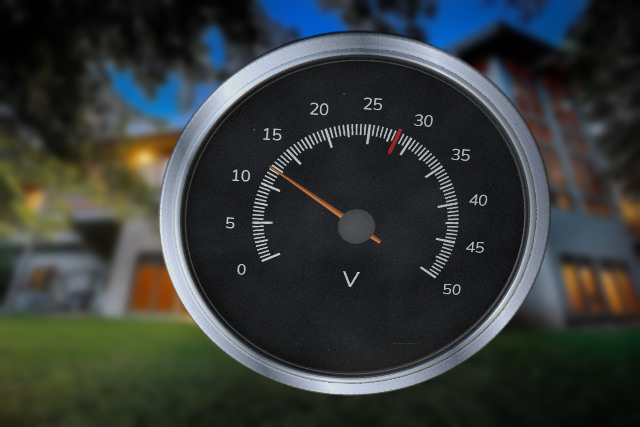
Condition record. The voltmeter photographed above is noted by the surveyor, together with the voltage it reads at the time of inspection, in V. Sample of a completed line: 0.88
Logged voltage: 12.5
